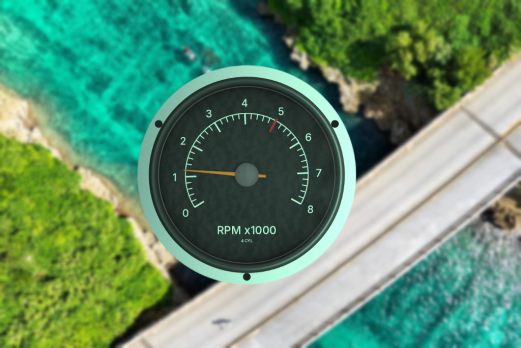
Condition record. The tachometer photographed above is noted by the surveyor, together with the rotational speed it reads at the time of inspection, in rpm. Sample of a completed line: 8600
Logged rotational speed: 1200
